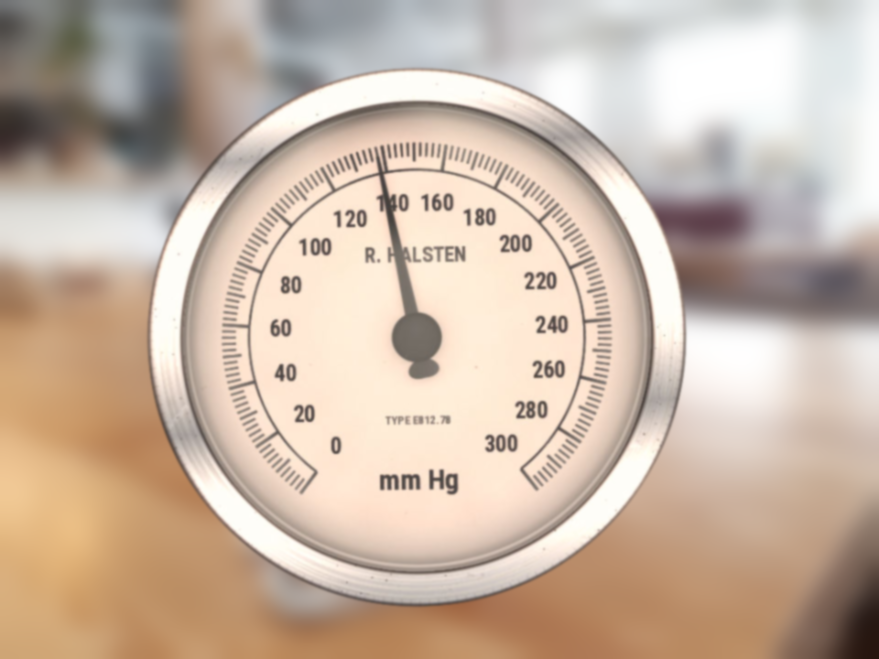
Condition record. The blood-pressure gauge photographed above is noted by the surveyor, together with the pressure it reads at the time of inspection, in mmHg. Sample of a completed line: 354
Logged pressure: 138
